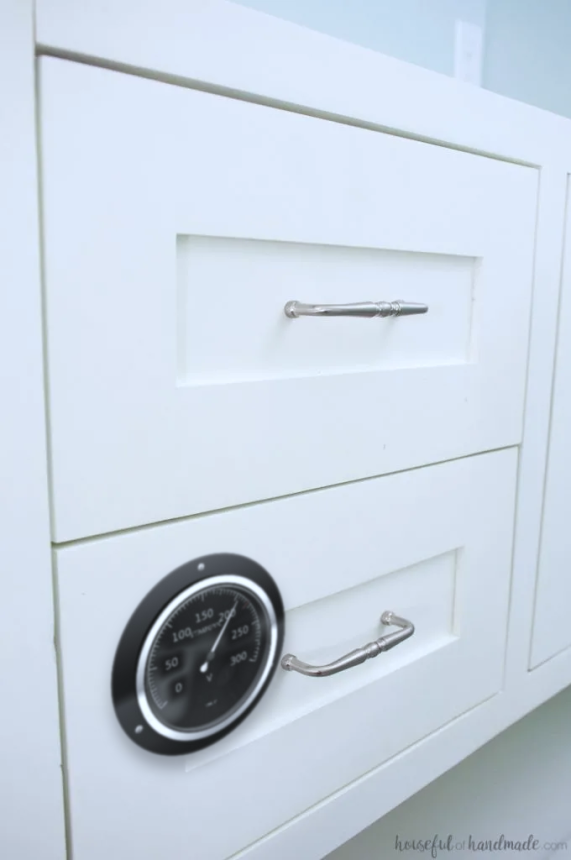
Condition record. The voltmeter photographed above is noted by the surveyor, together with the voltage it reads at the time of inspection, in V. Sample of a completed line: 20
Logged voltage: 200
